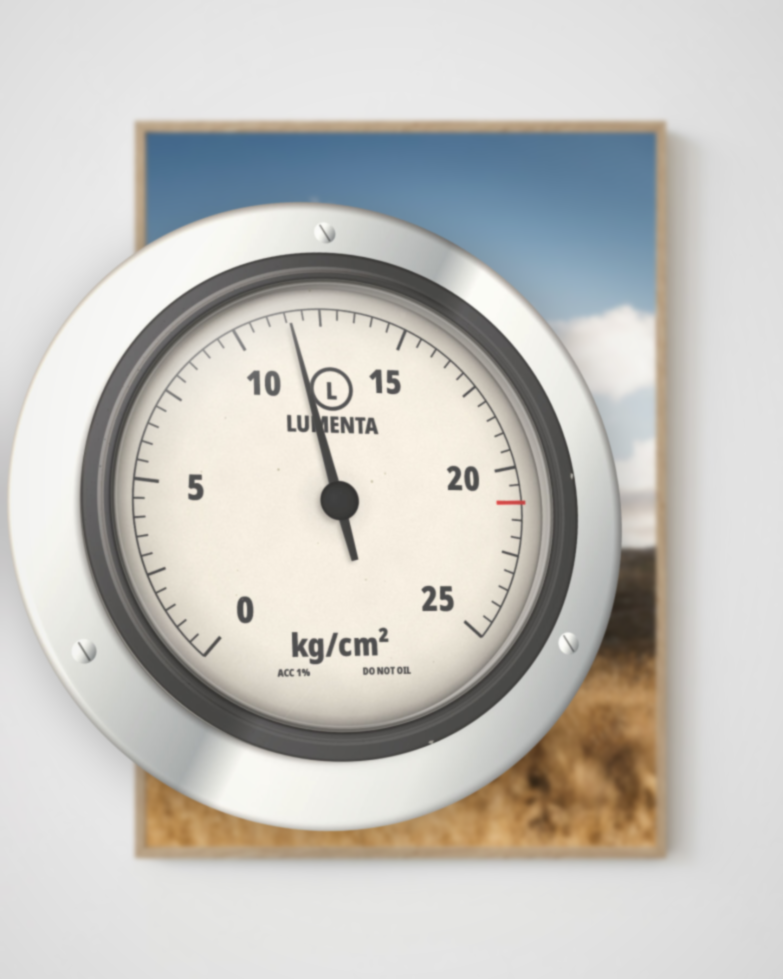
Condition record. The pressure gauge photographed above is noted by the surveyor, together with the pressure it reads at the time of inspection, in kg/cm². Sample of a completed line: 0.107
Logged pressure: 11.5
